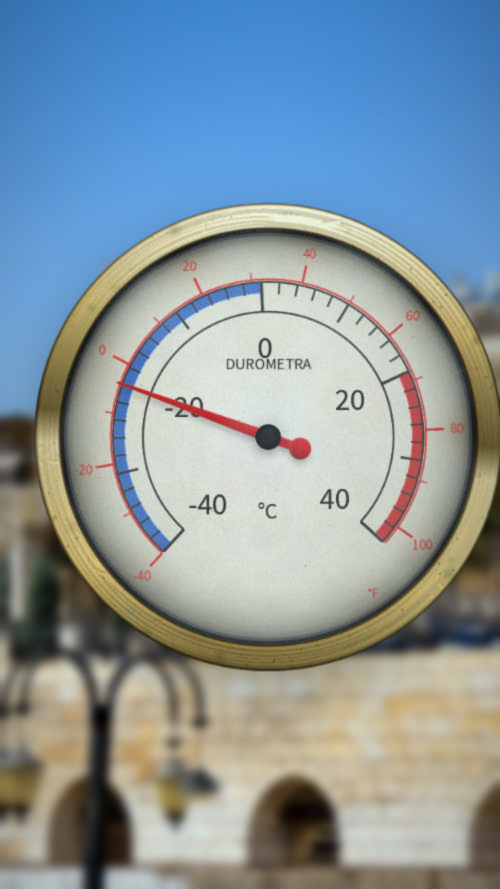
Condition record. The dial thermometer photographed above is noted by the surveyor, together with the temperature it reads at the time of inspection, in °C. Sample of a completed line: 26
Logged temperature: -20
